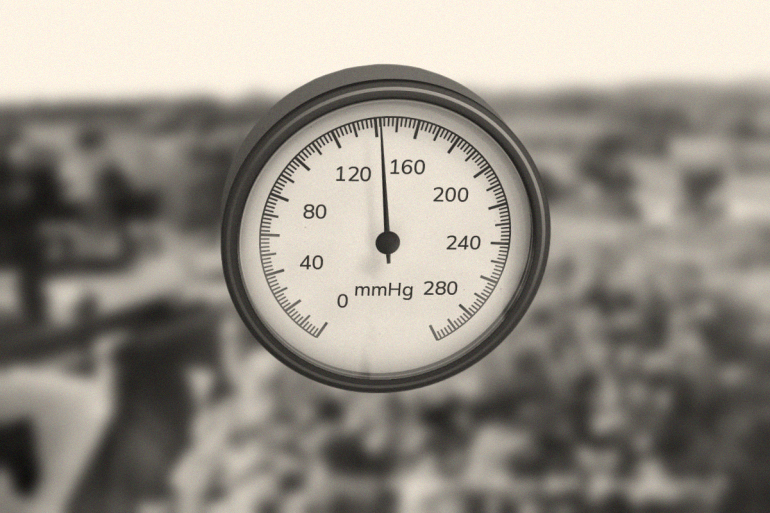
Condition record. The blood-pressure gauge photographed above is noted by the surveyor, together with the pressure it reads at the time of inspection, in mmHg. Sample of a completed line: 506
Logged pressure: 142
